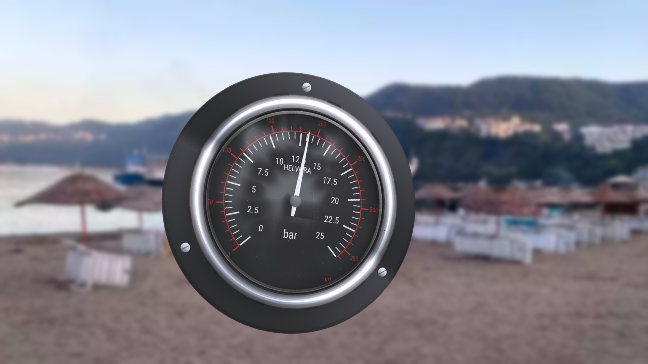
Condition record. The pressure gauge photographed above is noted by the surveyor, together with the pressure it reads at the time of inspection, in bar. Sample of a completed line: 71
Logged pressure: 13
